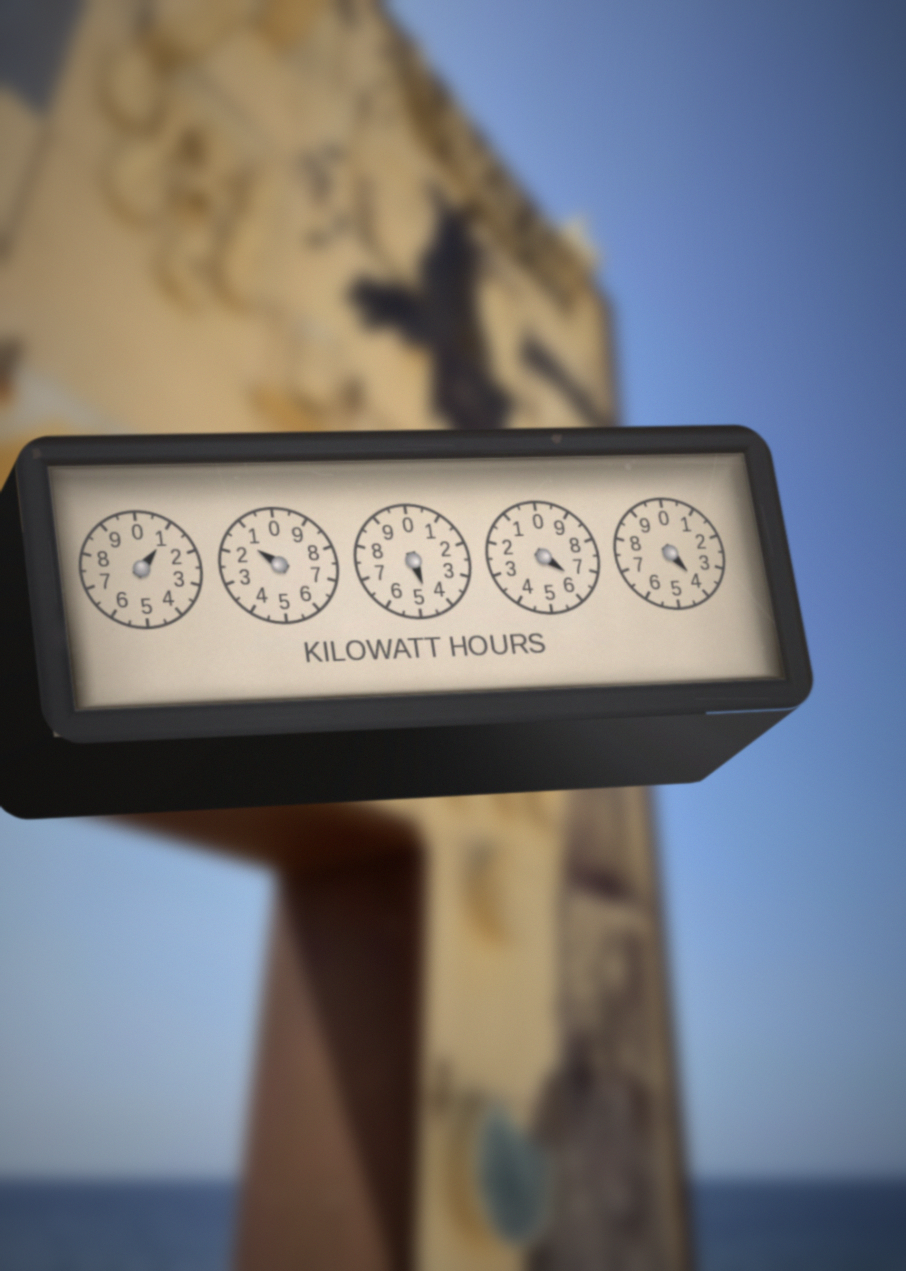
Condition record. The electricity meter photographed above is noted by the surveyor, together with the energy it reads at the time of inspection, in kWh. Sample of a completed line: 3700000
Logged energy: 11464
